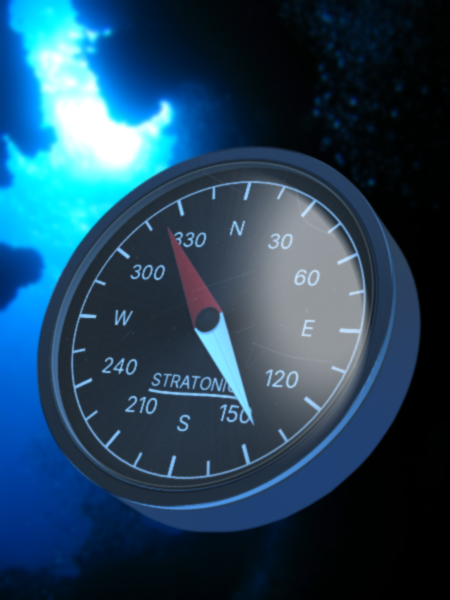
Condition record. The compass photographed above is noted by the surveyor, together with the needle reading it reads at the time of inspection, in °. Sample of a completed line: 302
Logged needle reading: 322.5
